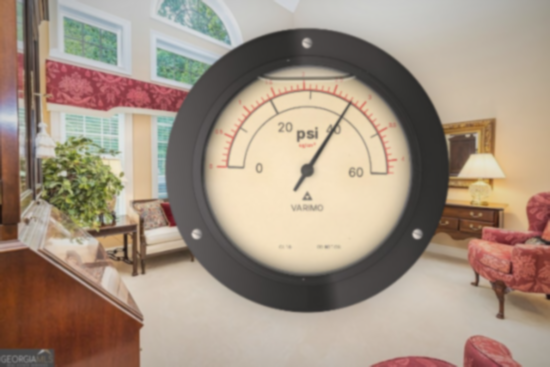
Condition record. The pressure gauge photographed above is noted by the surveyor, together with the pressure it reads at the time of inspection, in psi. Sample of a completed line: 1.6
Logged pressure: 40
